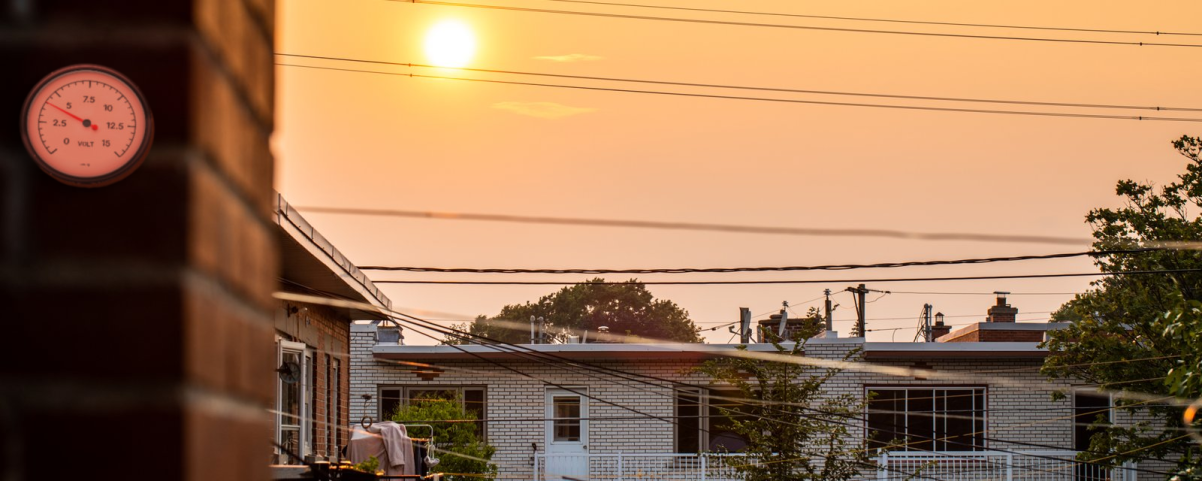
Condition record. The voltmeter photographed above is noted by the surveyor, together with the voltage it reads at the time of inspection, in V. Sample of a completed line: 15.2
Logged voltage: 4
